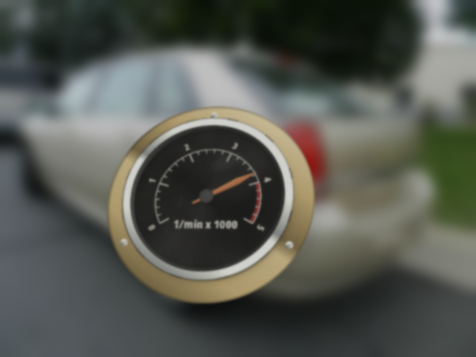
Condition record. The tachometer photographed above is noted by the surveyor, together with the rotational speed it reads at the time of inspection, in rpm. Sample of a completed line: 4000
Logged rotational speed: 3800
